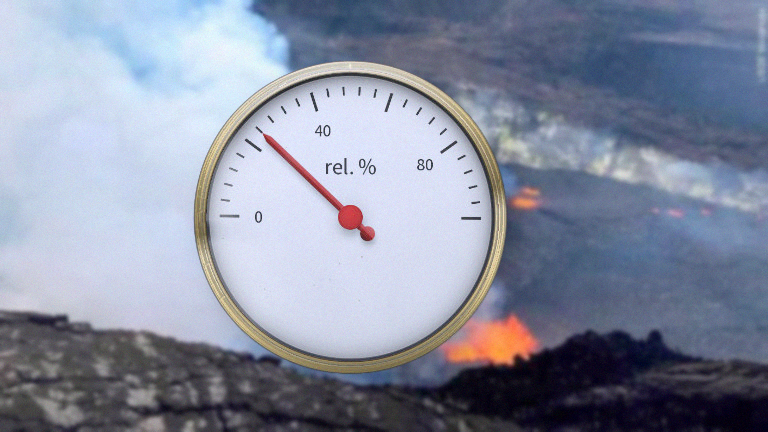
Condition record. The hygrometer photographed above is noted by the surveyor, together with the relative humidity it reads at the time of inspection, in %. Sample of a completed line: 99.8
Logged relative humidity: 24
